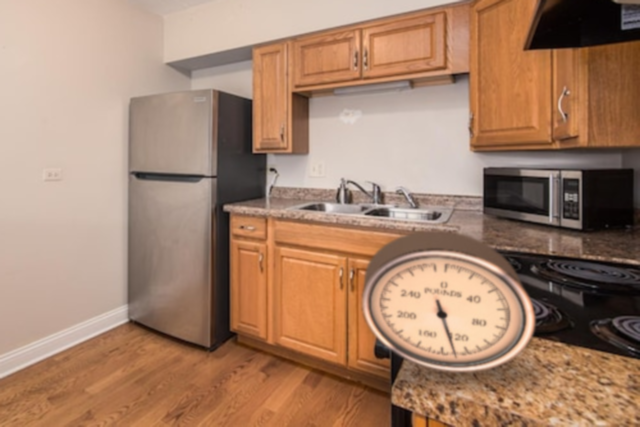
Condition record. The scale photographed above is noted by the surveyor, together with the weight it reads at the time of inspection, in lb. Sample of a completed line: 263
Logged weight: 130
